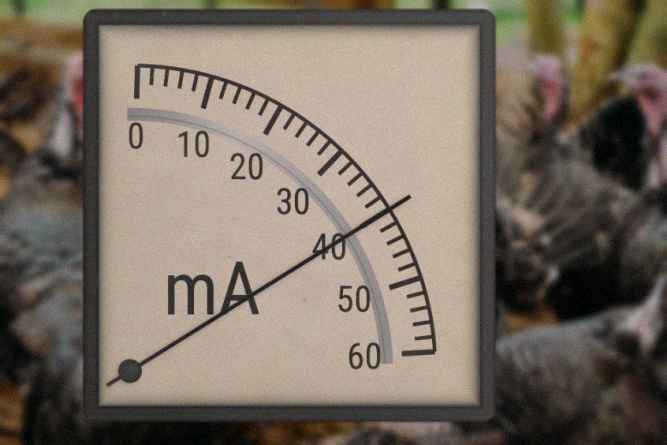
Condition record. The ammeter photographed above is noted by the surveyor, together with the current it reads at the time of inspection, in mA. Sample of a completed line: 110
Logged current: 40
